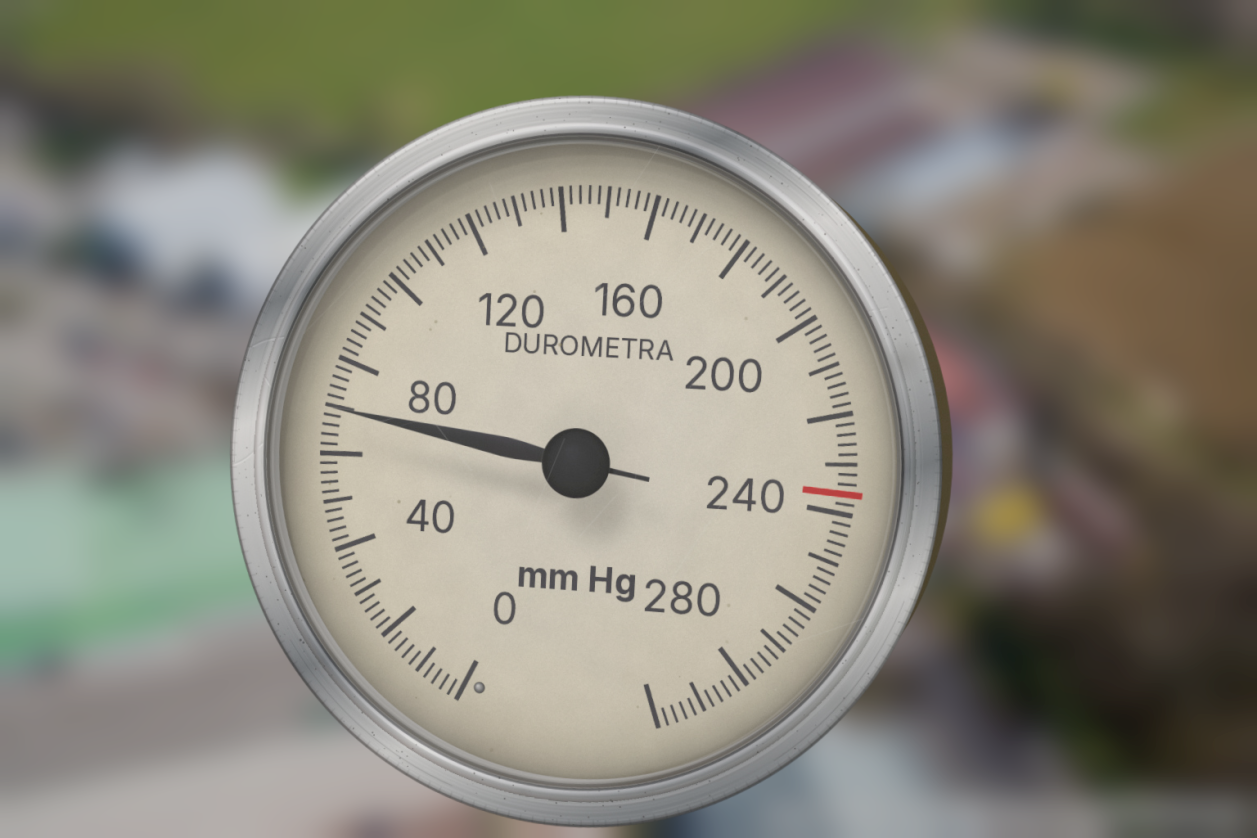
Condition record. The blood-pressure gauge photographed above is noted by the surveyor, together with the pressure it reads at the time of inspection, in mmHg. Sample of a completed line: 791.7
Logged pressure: 70
